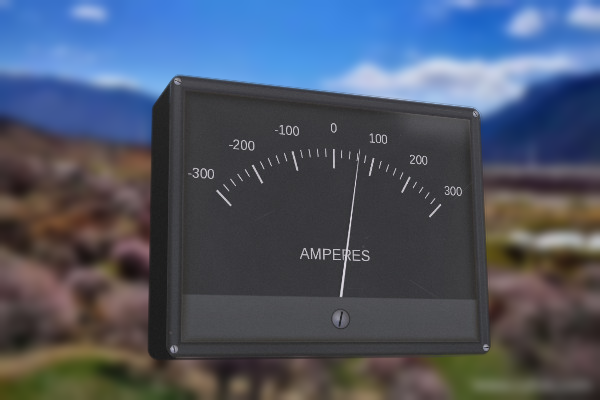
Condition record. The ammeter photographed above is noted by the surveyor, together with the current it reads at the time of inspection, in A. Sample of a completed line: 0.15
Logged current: 60
